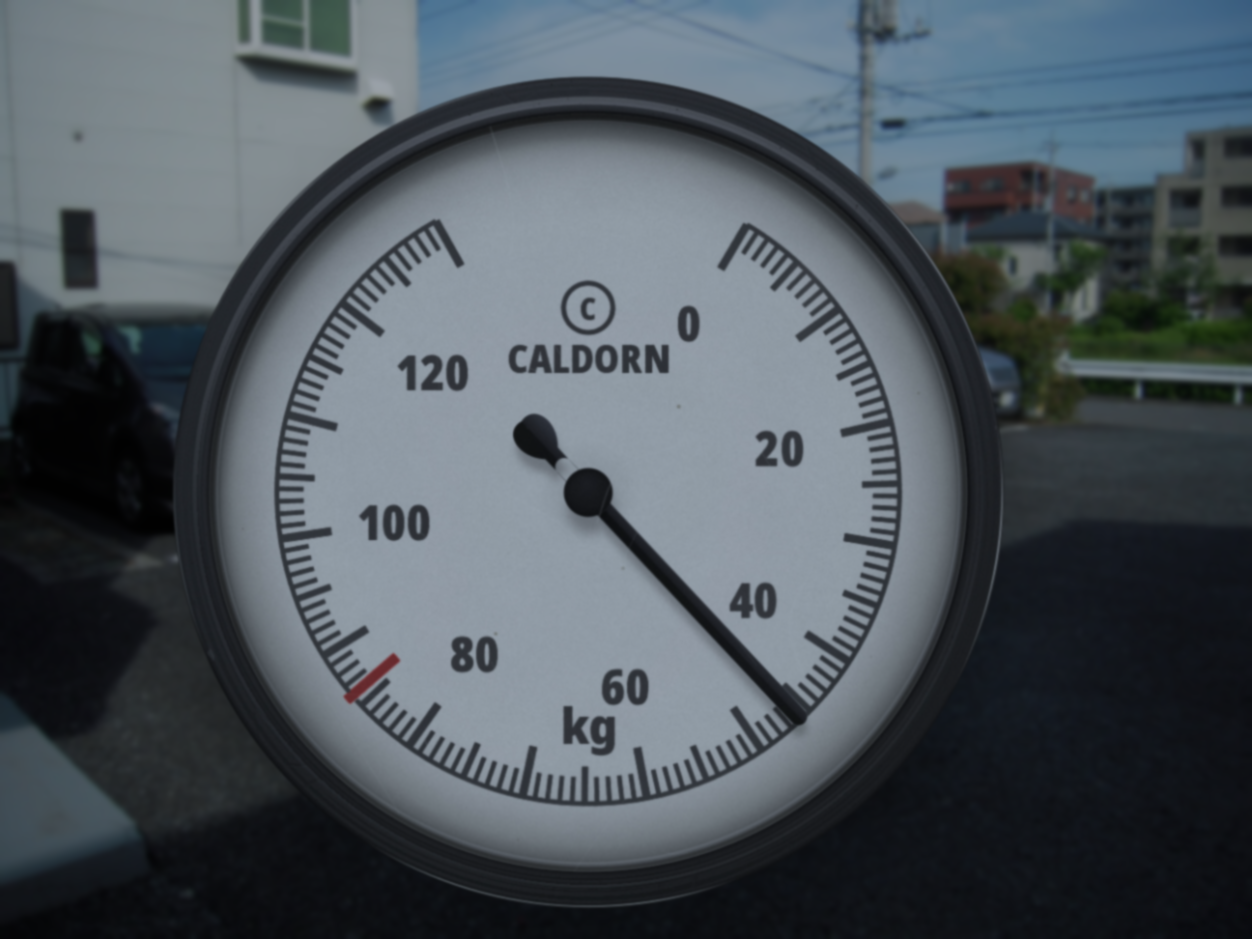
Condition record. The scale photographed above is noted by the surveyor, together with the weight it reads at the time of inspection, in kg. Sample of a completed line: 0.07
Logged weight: 46
